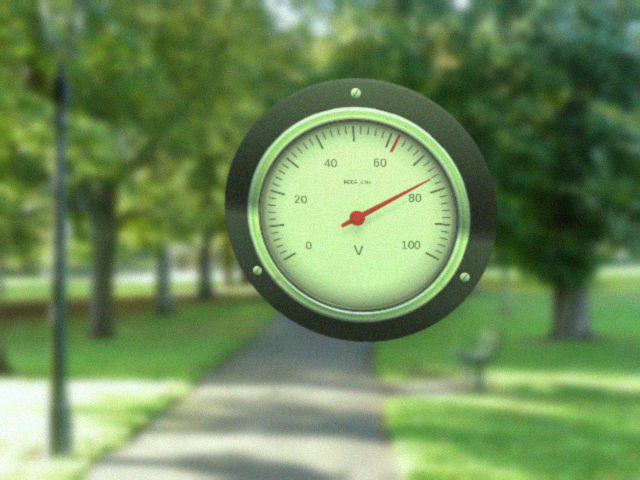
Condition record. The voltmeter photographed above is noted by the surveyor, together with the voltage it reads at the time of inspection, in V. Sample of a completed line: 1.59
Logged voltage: 76
